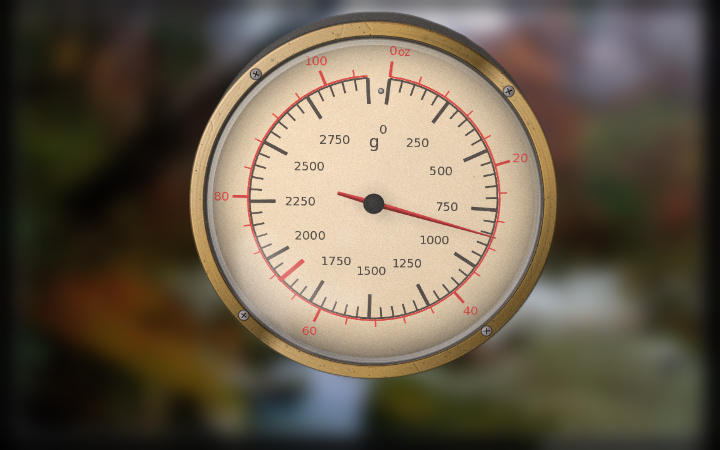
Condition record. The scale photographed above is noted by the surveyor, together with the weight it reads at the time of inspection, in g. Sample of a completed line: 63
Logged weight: 850
